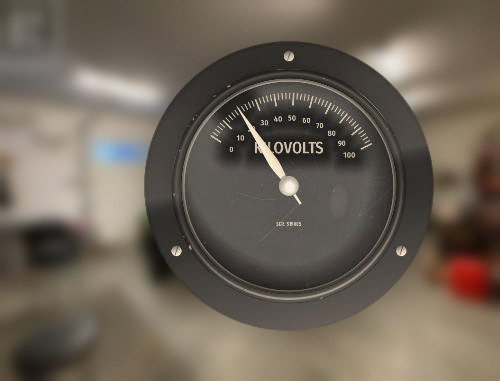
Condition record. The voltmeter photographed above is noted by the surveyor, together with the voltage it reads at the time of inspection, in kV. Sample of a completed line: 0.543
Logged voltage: 20
